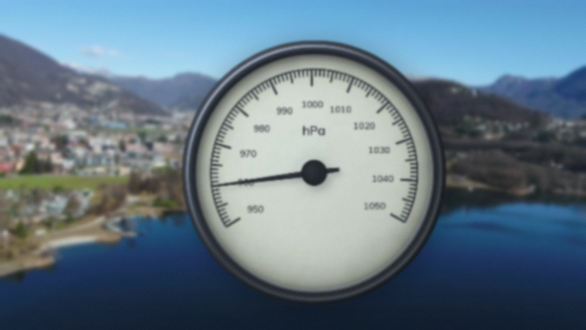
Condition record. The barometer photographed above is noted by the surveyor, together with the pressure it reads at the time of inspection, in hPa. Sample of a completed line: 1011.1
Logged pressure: 960
